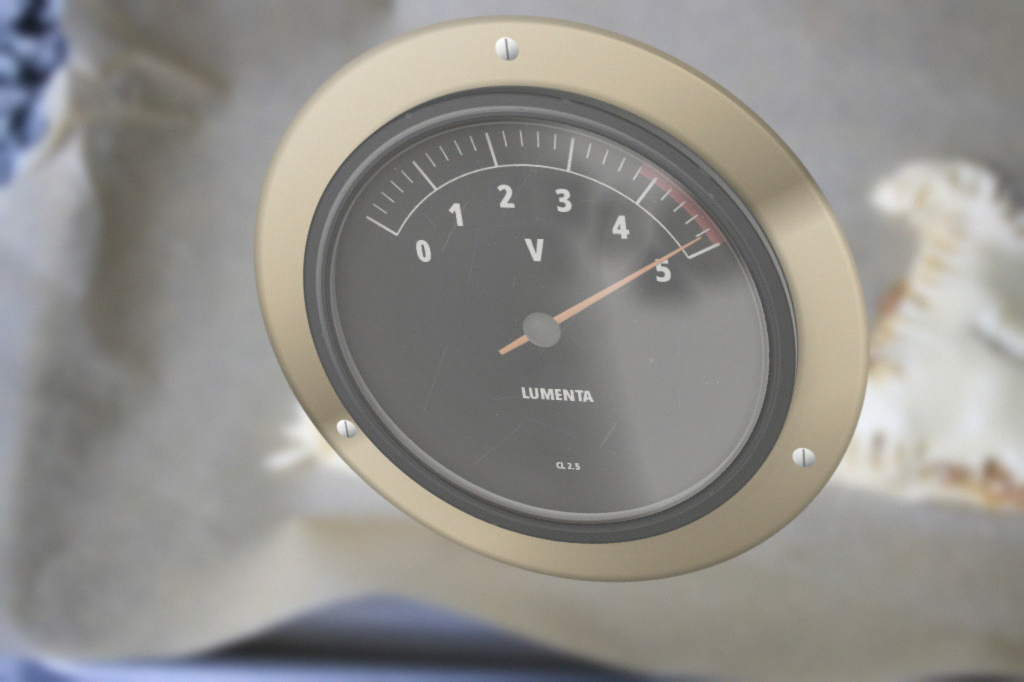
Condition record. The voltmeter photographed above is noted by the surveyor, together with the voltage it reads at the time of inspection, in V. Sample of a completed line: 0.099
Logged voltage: 4.8
